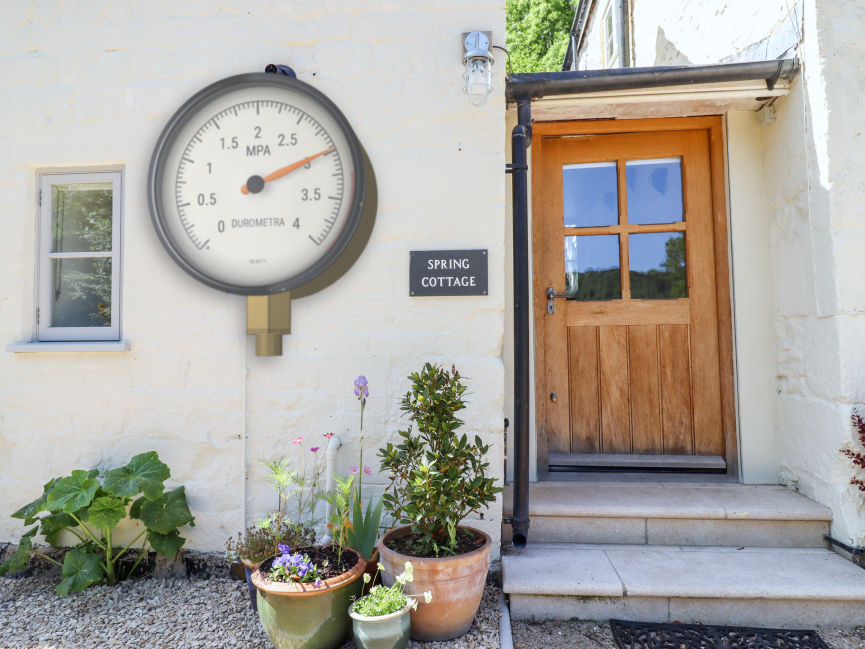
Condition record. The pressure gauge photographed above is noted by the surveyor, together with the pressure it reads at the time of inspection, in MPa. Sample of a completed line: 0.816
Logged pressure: 3
